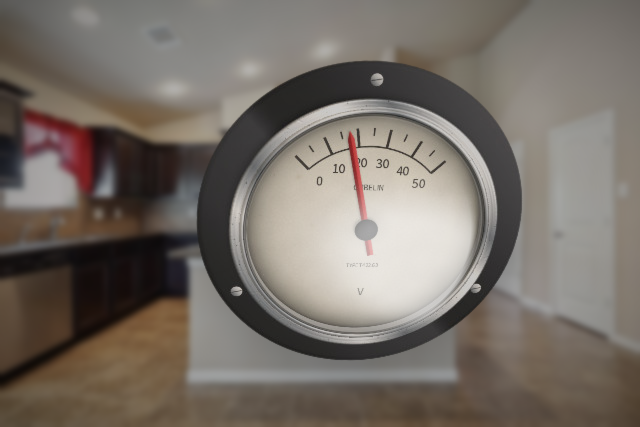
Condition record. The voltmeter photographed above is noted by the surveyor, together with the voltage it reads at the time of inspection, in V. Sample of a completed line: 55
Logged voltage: 17.5
